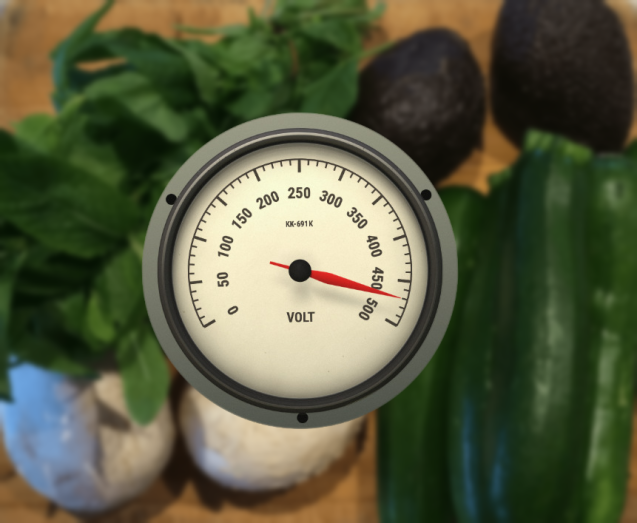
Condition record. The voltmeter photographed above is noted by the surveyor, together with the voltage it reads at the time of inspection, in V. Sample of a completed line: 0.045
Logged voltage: 470
